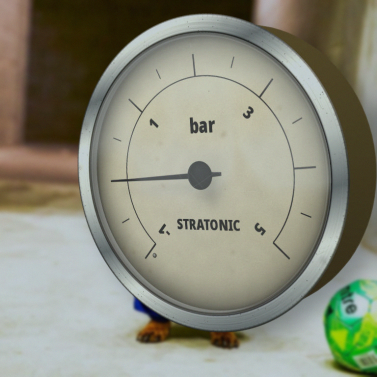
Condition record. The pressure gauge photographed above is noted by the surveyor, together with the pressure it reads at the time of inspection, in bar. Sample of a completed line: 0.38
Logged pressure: 0
